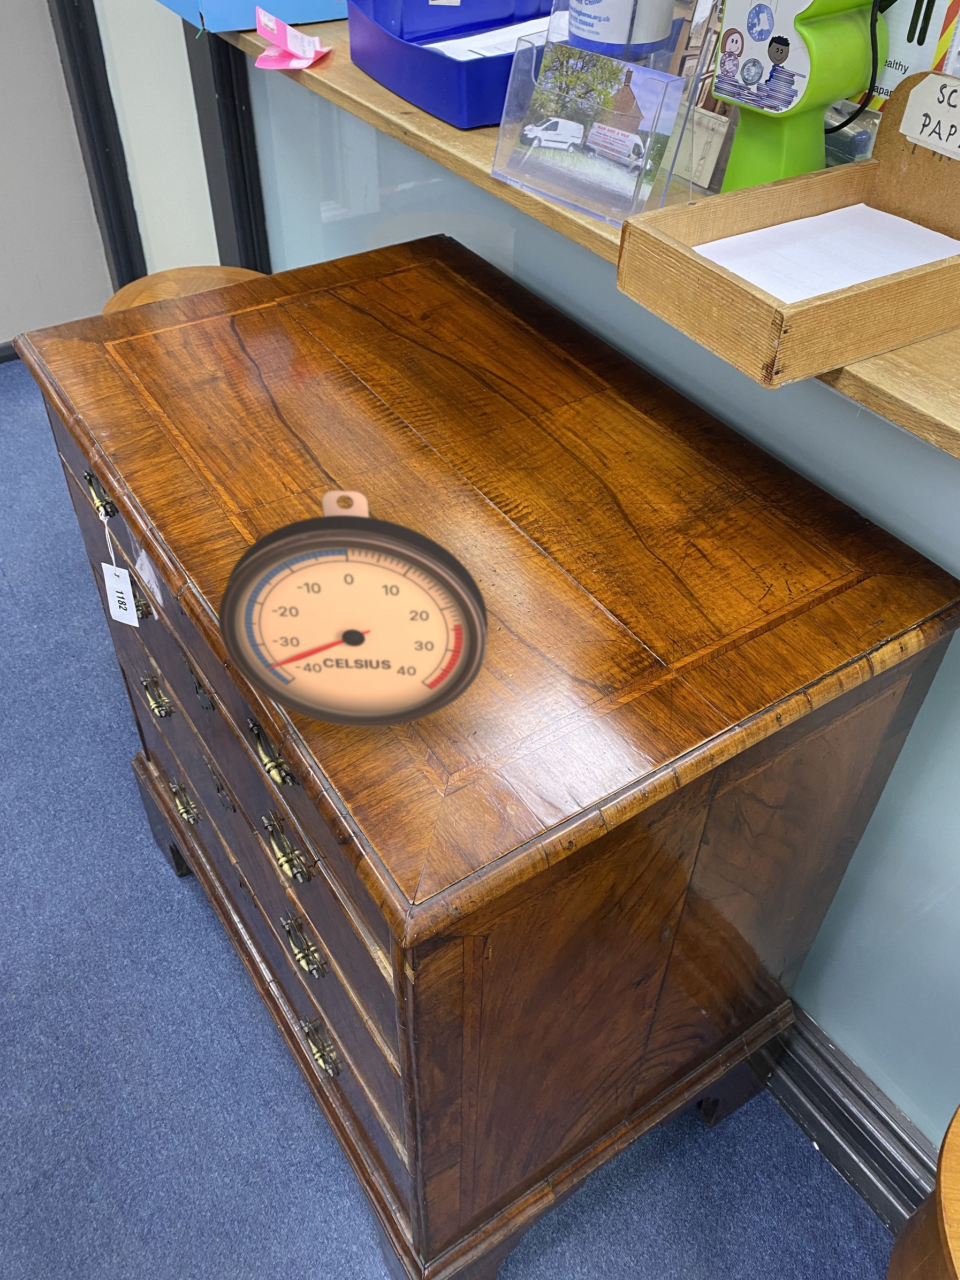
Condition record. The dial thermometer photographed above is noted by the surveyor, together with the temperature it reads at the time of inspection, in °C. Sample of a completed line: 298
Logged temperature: -35
